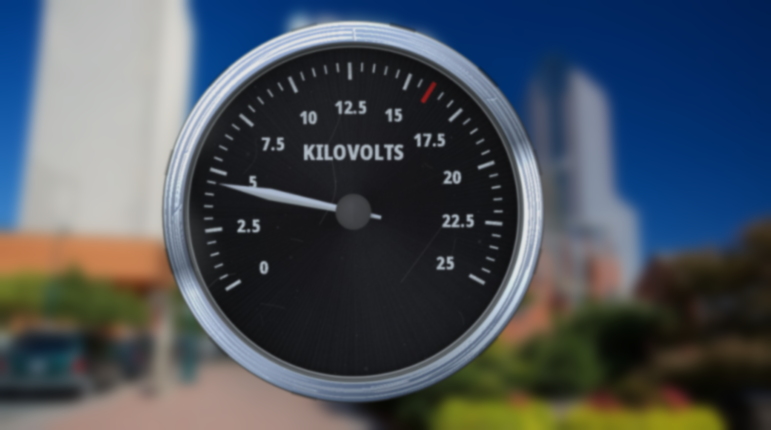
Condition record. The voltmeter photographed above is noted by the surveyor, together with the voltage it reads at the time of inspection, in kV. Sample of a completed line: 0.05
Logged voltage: 4.5
